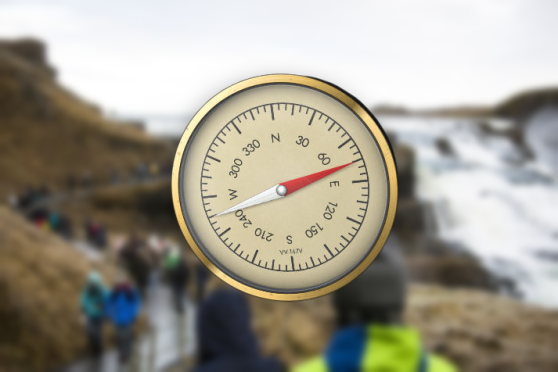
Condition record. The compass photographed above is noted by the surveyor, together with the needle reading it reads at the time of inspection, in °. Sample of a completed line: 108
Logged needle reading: 75
